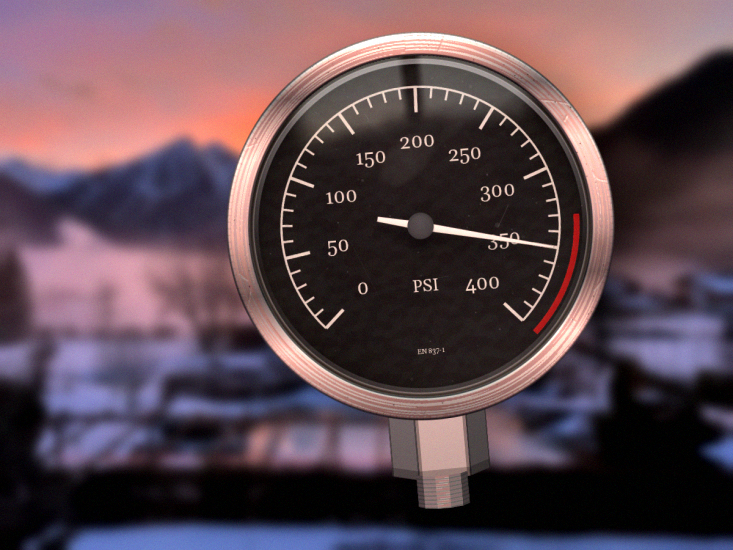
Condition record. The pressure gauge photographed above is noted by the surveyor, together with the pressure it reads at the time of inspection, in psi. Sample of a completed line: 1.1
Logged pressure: 350
